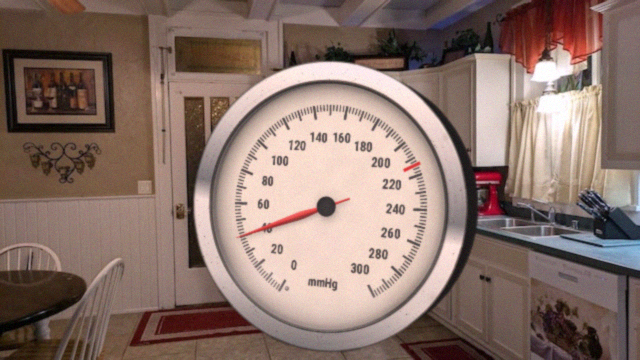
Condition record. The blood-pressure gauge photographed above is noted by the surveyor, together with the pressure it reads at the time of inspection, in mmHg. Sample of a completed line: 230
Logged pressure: 40
